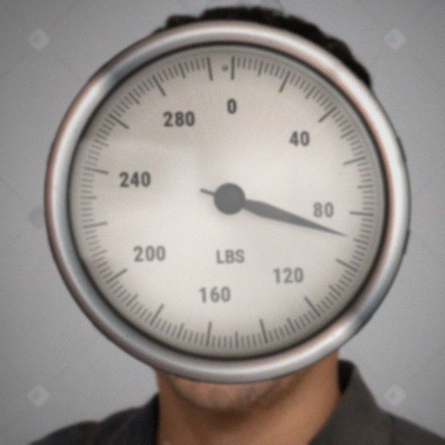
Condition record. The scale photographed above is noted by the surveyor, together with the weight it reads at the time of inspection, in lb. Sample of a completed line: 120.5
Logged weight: 90
